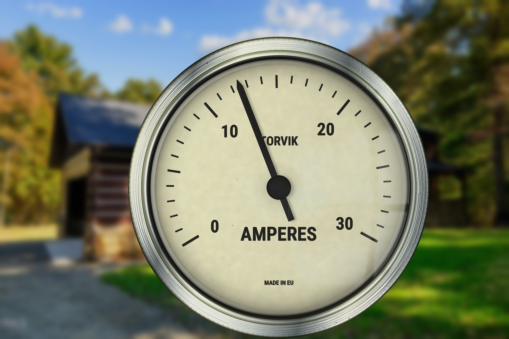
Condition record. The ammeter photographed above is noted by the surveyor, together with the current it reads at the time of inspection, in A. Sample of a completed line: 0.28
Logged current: 12.5
